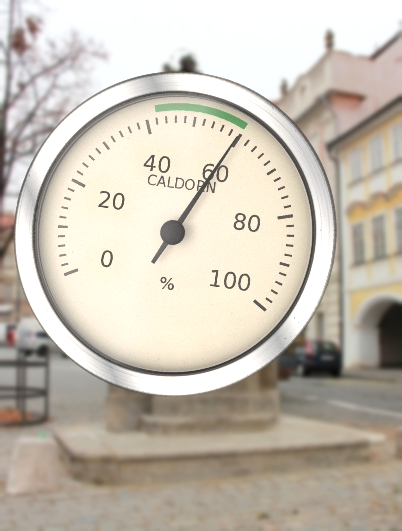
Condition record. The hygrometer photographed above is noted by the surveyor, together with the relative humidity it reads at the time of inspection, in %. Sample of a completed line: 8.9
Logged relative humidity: 60
